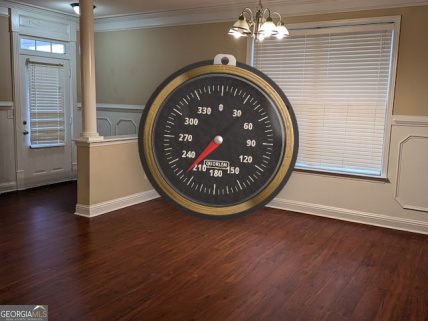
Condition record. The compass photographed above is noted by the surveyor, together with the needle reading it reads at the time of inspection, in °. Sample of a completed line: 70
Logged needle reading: 220
